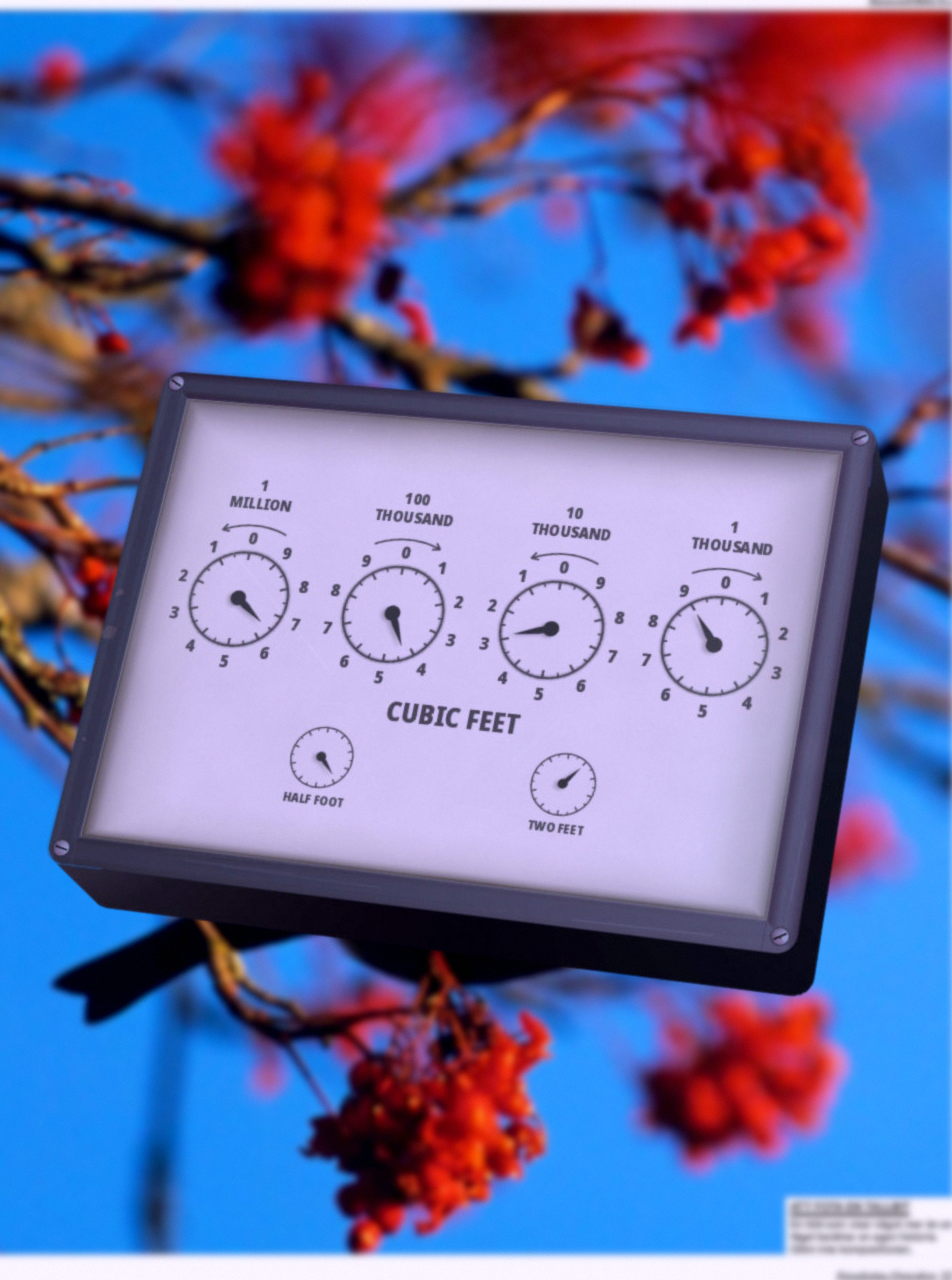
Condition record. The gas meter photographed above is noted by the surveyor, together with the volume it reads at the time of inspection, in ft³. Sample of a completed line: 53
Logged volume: 642900
